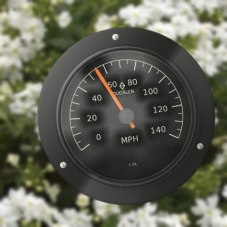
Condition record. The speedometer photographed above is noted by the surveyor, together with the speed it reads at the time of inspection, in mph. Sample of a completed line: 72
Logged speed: 55
